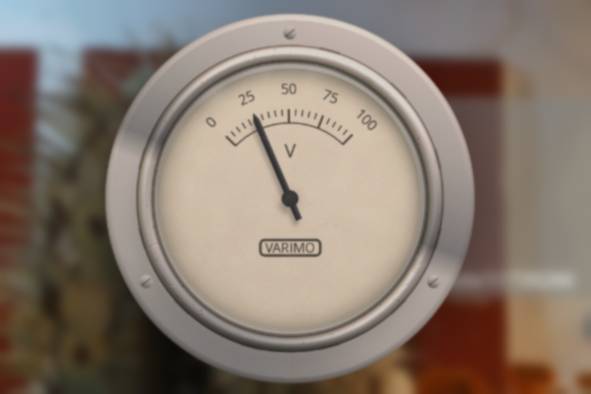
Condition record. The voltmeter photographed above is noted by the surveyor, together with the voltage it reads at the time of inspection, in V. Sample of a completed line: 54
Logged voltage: 25
